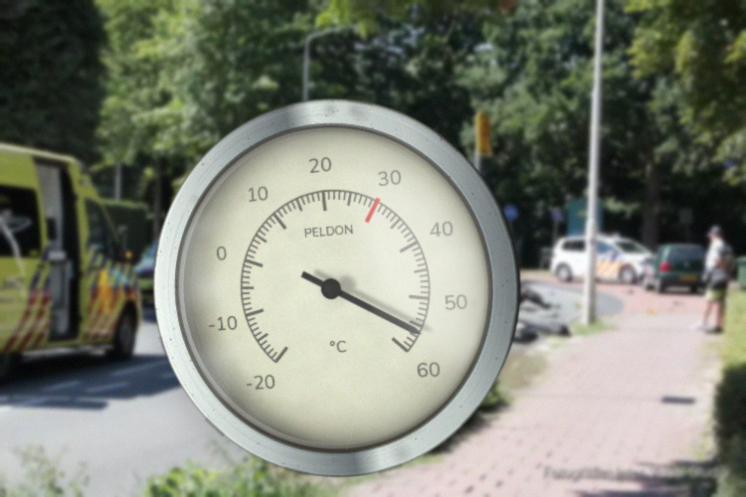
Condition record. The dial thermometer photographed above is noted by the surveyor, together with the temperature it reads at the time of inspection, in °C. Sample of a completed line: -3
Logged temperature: 56
